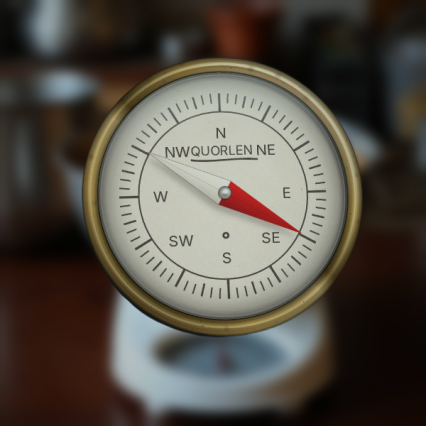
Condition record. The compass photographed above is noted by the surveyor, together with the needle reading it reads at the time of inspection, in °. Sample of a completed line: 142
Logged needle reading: 120
